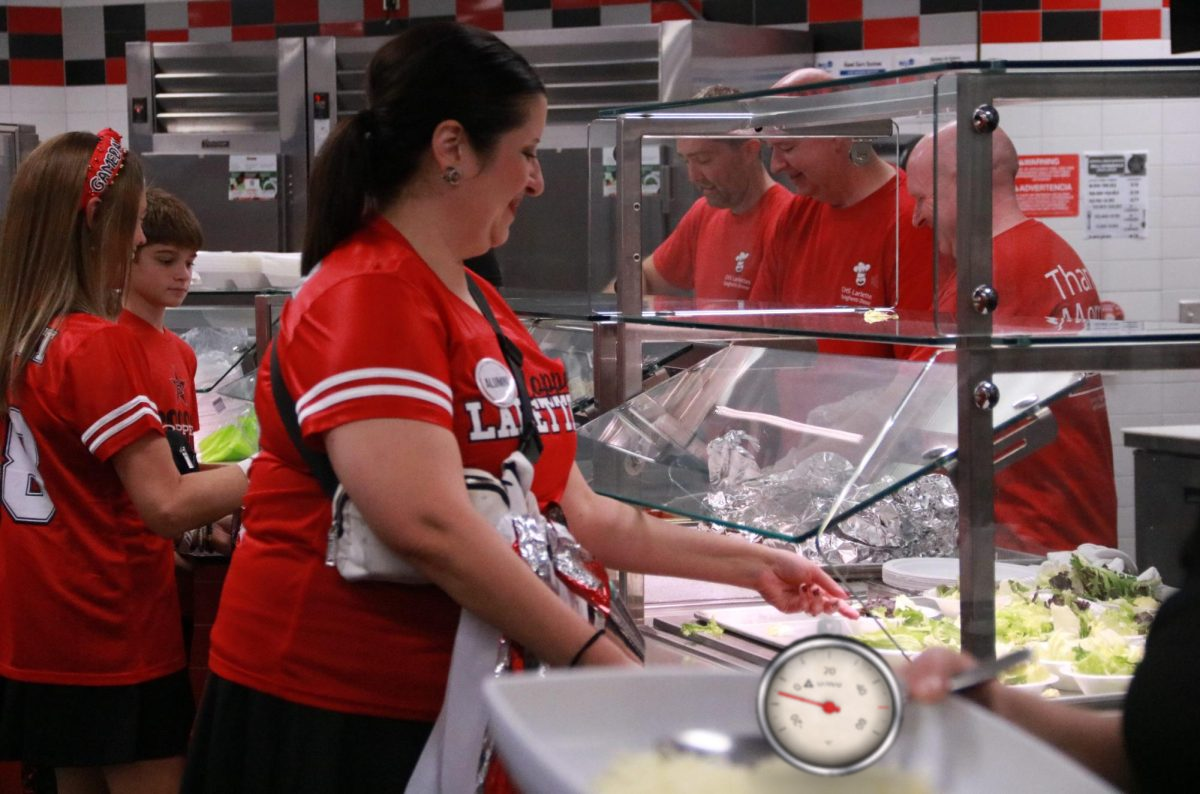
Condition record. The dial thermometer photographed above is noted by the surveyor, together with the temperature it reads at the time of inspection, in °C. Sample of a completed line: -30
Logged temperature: -5
